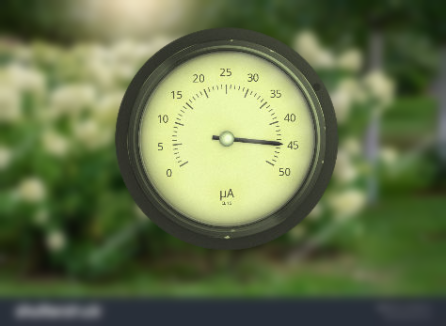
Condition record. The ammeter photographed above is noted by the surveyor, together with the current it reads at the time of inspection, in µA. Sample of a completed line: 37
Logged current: 45
